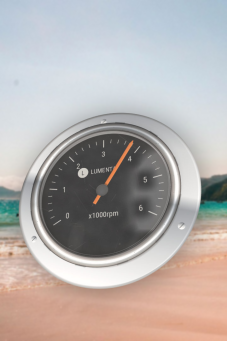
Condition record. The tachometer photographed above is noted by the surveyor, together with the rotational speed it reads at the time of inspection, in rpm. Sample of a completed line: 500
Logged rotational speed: 3800
